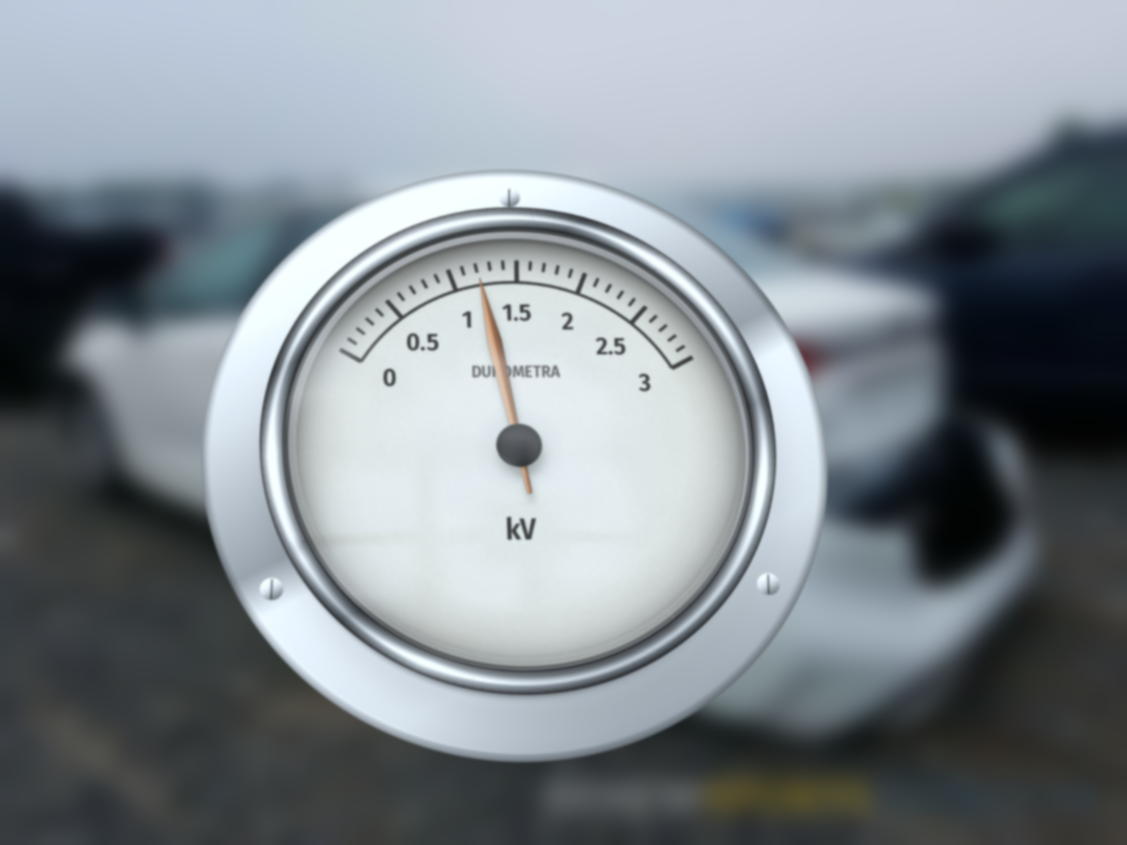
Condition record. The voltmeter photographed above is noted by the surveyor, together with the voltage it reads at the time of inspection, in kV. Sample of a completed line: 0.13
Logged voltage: 1.2
